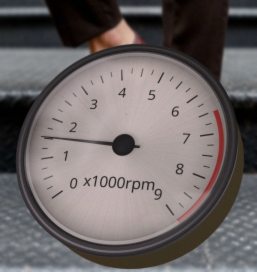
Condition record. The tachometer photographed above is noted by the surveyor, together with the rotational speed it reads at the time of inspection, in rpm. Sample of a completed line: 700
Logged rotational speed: 1500
